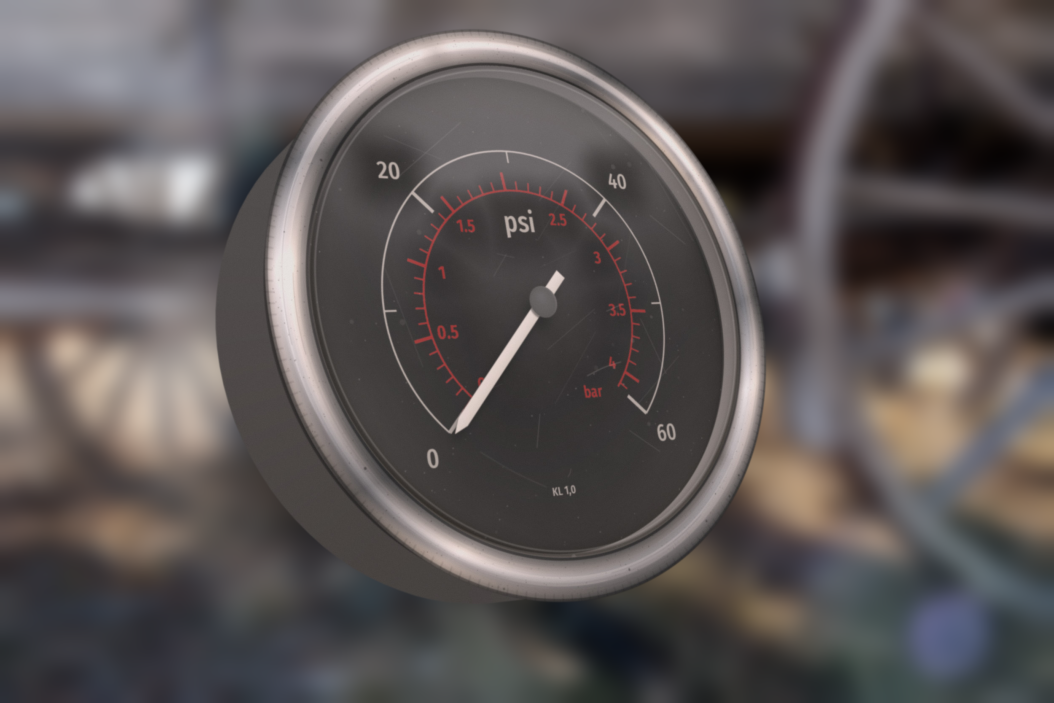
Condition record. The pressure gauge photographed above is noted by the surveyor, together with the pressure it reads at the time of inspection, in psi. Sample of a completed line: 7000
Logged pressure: 0
